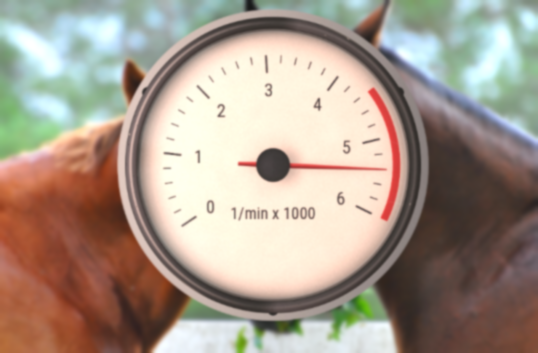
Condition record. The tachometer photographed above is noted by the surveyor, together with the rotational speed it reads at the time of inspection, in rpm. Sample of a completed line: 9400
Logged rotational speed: 5400
